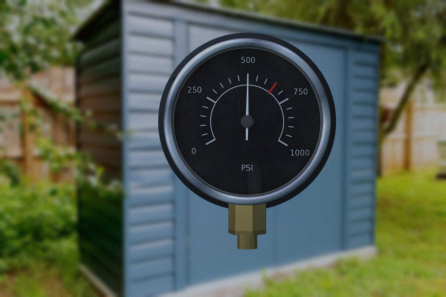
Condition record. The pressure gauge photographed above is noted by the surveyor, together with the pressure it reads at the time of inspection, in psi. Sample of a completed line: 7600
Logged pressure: 500
